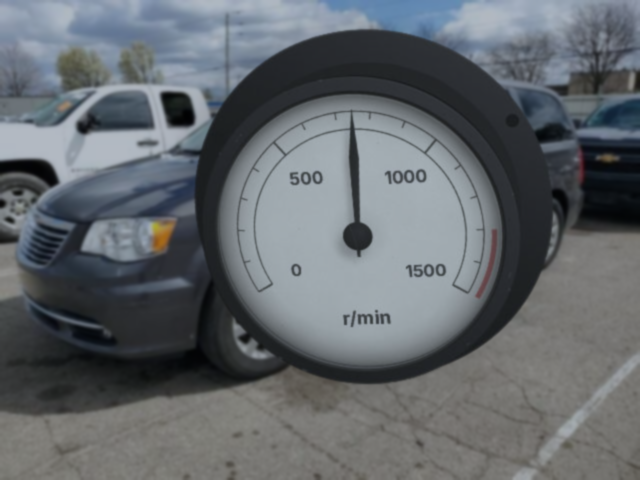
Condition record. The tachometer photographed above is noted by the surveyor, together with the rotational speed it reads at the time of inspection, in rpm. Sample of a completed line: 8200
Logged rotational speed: 750
